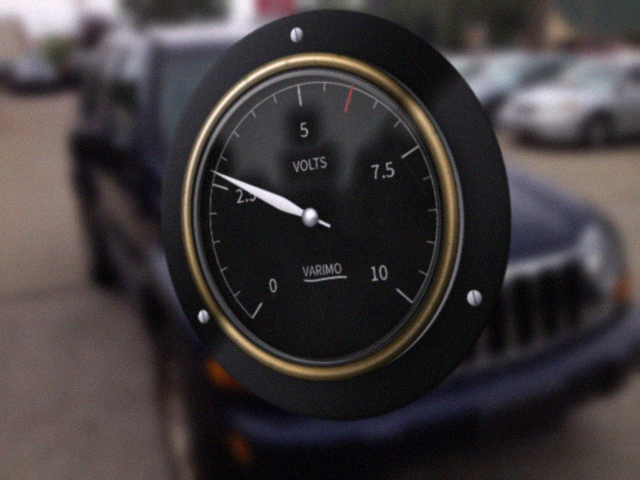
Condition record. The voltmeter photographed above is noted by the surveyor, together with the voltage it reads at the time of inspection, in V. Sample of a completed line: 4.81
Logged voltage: 2.75
